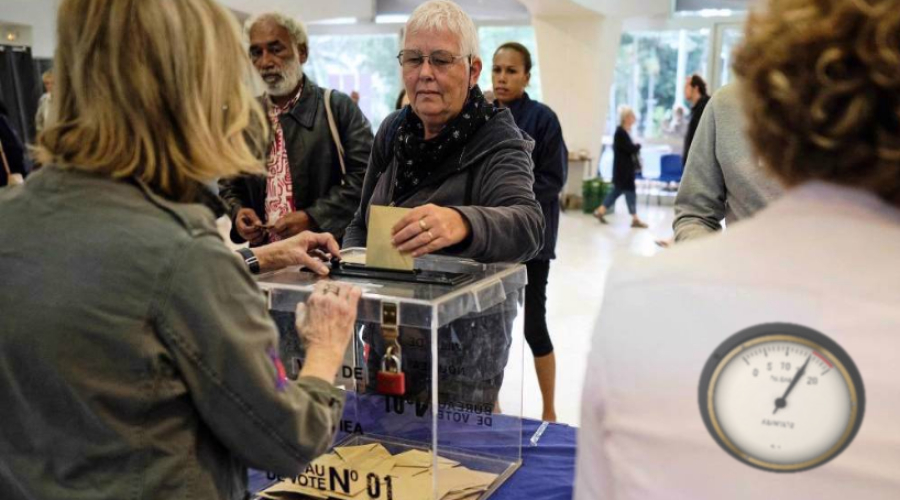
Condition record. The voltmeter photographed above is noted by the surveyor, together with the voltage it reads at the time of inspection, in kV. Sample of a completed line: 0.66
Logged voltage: 15
